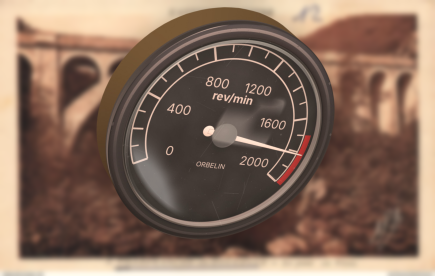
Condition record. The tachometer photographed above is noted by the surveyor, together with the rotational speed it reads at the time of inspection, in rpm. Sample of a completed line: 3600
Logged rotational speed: 1800
